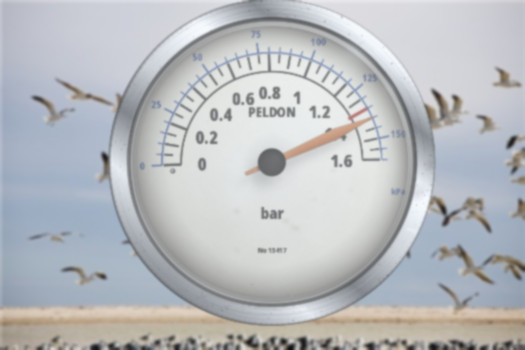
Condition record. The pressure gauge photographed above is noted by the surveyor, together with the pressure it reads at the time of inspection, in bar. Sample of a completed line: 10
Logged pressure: 1.4
